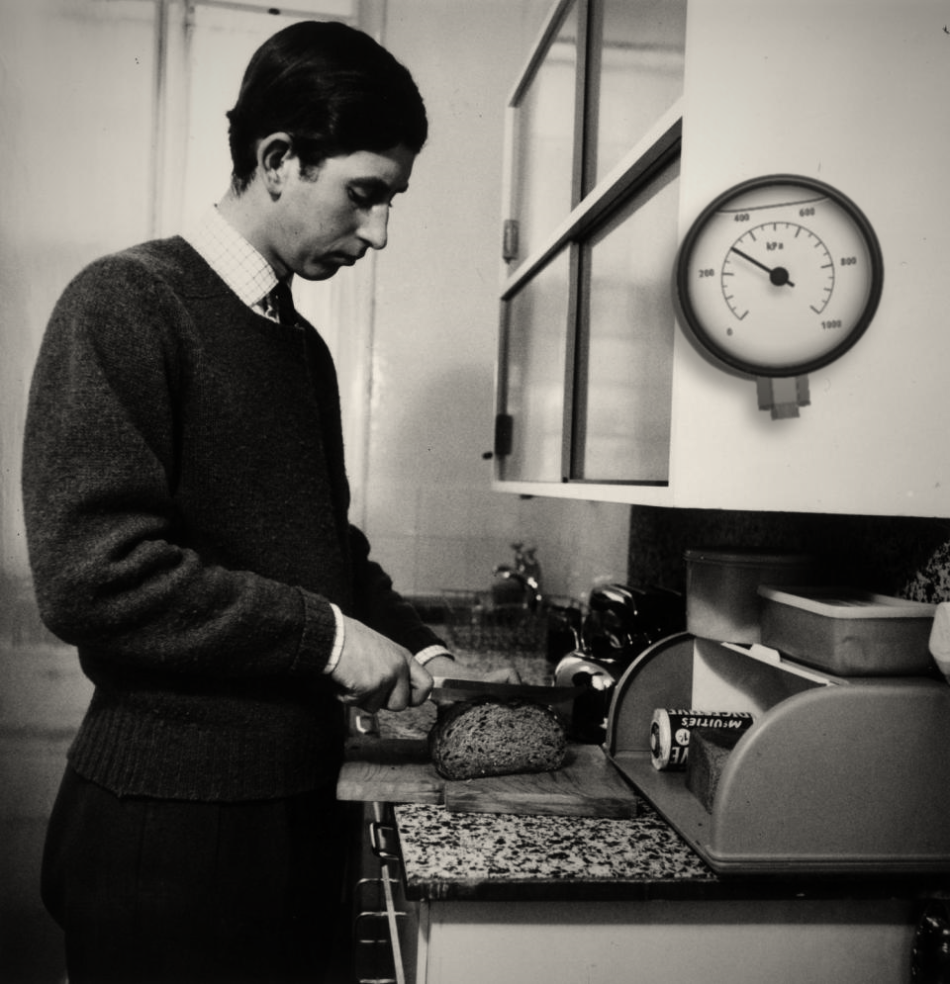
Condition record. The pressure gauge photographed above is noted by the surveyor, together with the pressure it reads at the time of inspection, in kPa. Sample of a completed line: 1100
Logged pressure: 300
